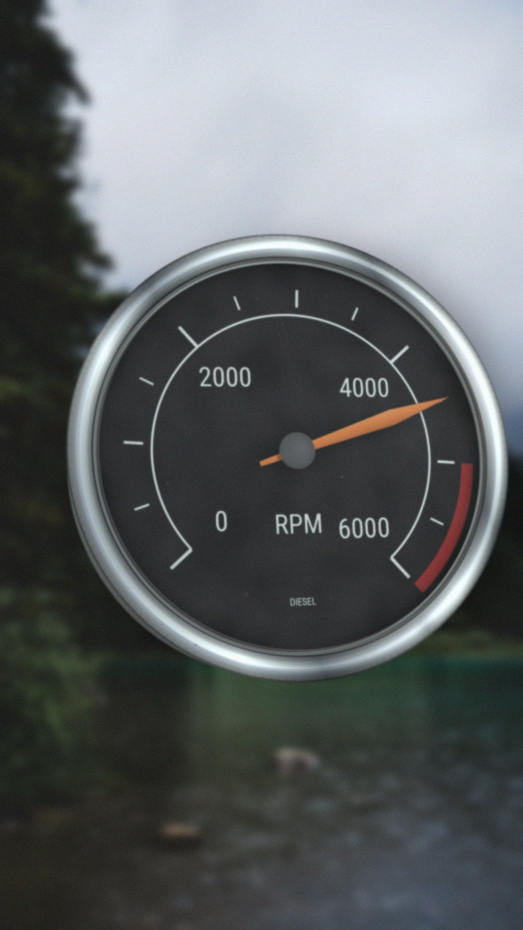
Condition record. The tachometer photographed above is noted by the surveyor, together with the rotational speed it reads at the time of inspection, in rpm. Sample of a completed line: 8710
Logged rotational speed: 4500
